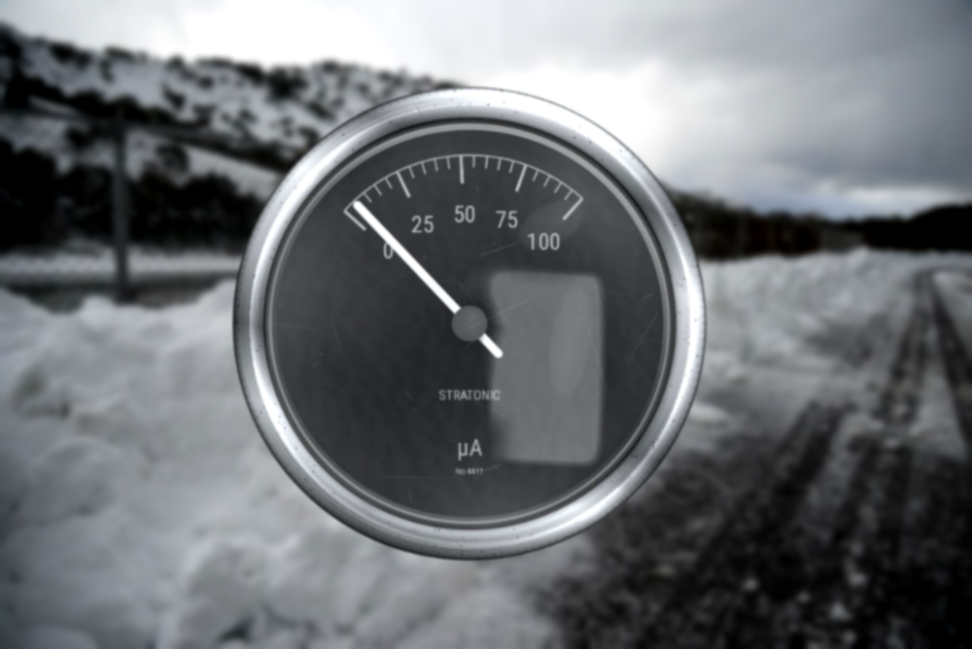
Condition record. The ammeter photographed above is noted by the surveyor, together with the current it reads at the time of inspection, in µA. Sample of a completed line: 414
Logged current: 5
